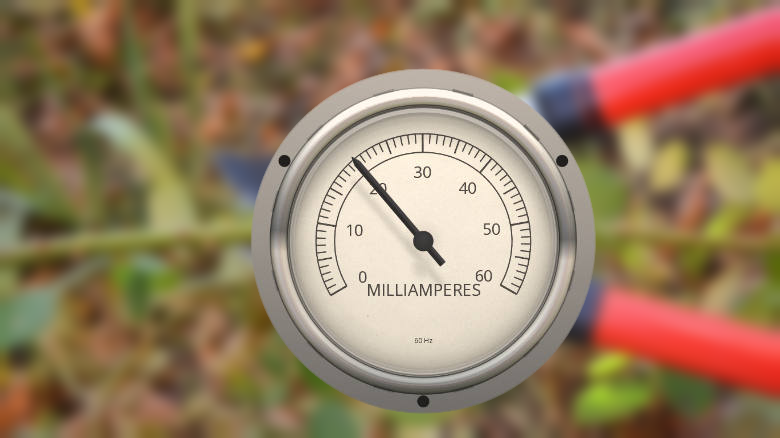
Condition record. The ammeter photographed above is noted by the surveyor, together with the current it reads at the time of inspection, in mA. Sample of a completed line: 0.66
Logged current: 20
